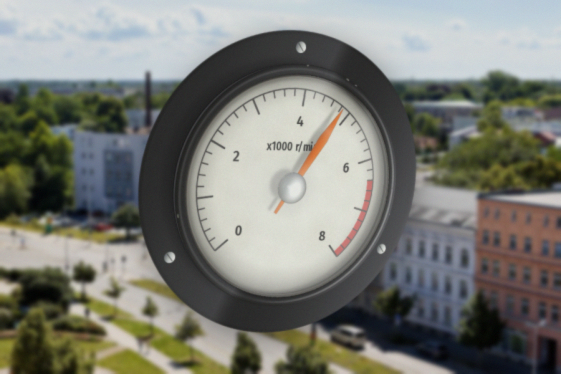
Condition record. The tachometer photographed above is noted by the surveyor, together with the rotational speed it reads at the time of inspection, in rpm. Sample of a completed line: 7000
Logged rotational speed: 4800
